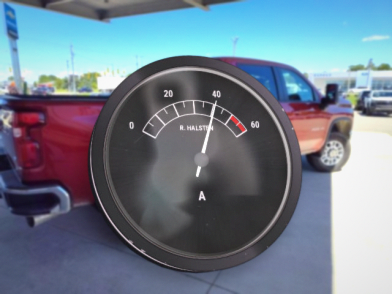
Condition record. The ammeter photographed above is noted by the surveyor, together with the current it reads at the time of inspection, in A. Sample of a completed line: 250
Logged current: 40
